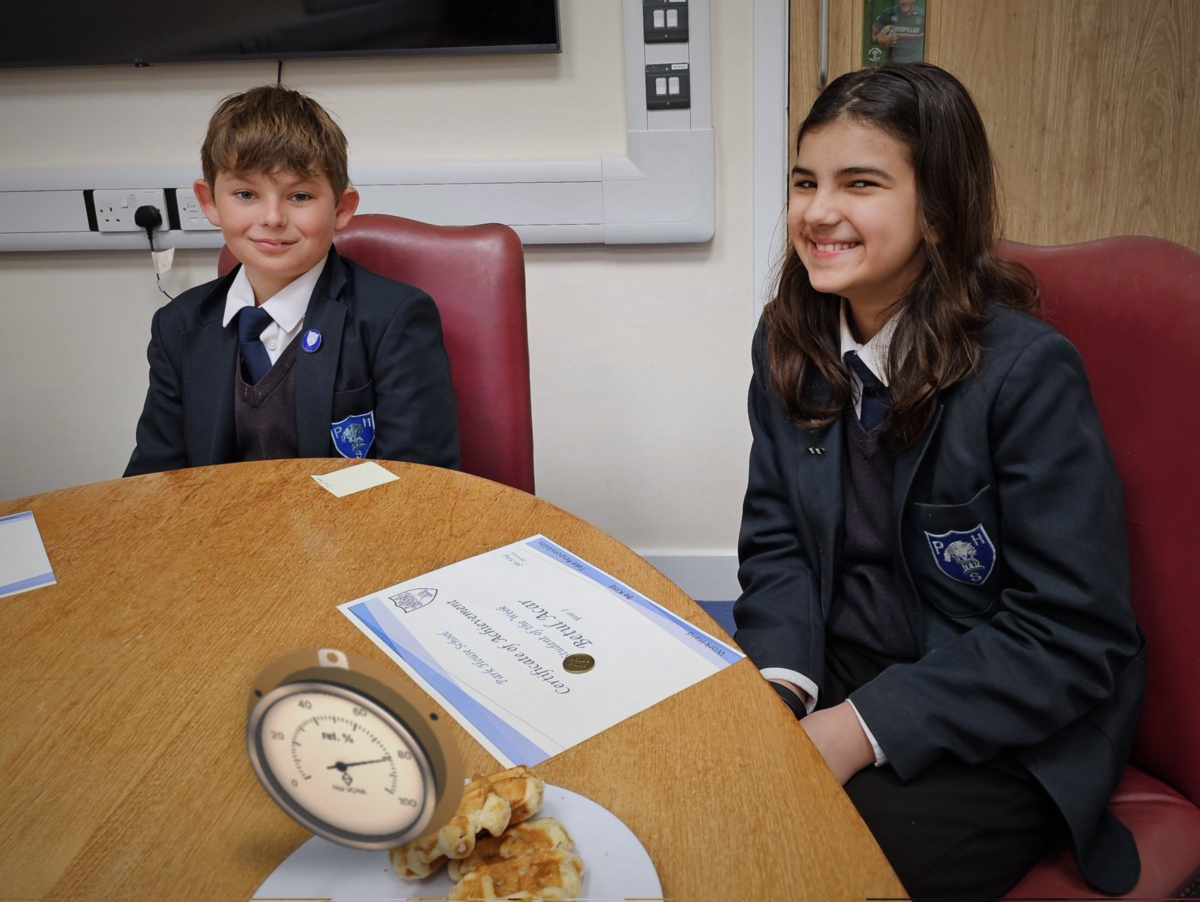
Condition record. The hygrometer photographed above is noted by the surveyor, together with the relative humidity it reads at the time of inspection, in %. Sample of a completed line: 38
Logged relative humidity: 80
